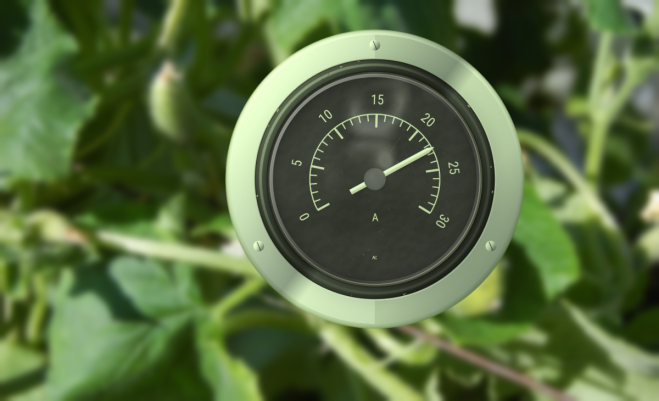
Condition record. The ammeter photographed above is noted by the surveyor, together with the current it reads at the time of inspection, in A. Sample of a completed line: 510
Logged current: 22.5
